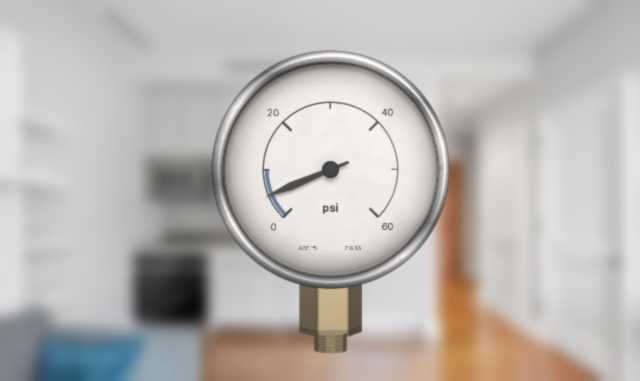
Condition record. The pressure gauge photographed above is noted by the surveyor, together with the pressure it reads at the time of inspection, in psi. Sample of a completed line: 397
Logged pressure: 5
